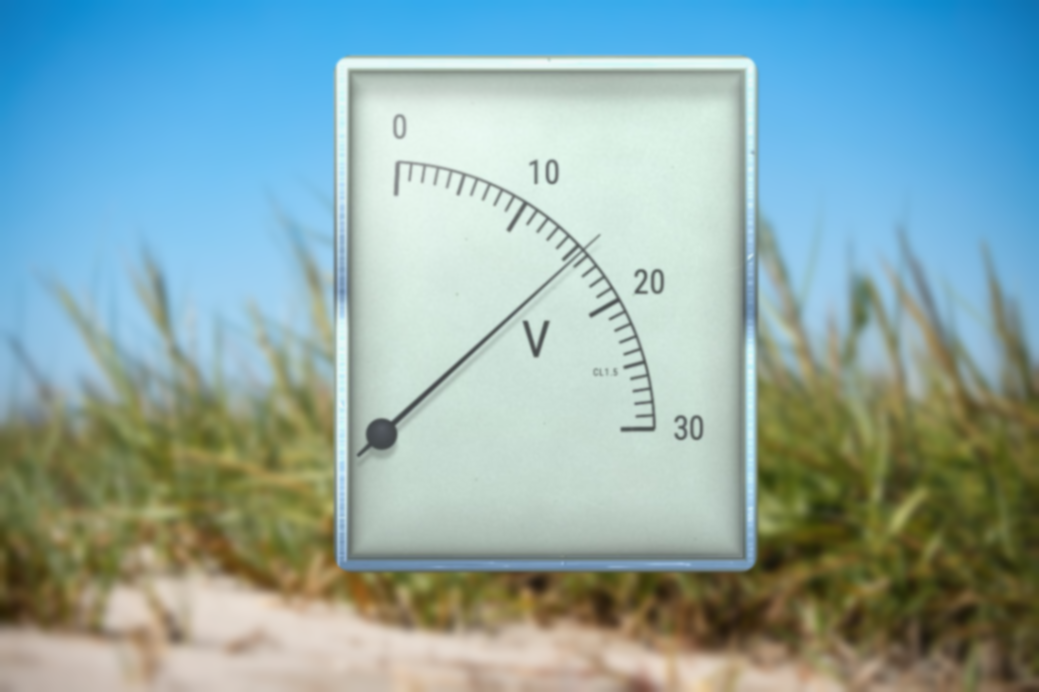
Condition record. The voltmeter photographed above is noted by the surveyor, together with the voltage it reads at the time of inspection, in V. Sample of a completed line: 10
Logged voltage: 15.5
